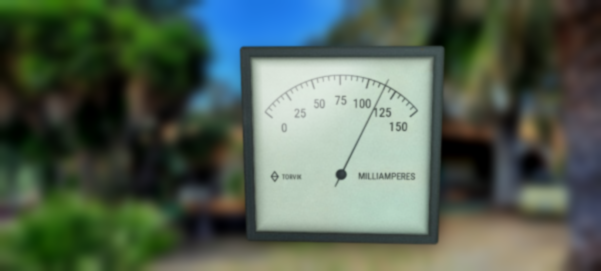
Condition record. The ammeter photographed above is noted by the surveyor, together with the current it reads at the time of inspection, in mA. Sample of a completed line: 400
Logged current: 115
